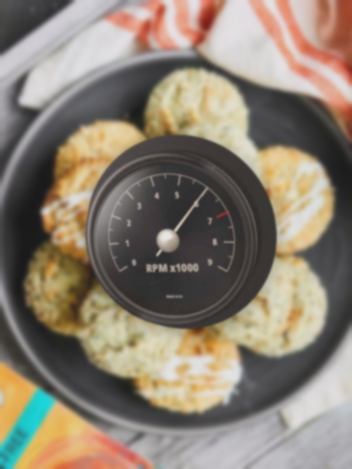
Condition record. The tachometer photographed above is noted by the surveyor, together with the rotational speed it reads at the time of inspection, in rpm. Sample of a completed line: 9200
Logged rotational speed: 6000
